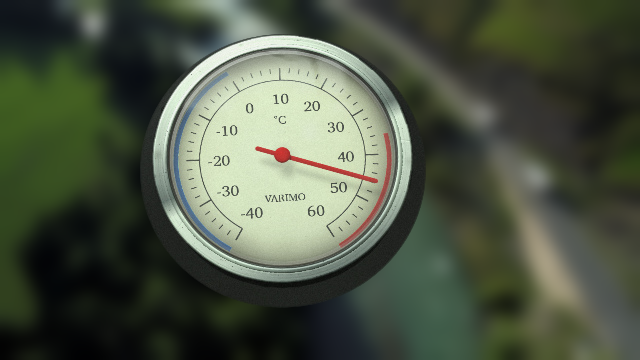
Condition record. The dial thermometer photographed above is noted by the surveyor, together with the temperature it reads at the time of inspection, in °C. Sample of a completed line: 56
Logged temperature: 46
